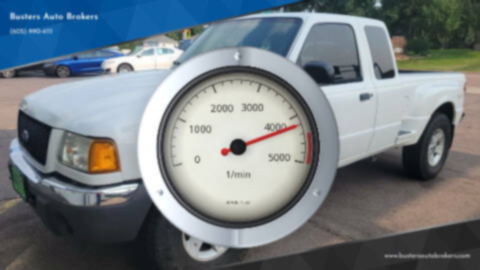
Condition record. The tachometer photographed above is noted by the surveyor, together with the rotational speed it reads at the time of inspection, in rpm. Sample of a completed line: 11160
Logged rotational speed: 4200
